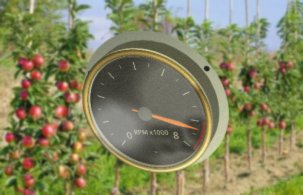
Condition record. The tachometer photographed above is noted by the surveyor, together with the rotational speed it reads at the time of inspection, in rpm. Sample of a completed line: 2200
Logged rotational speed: 7250
